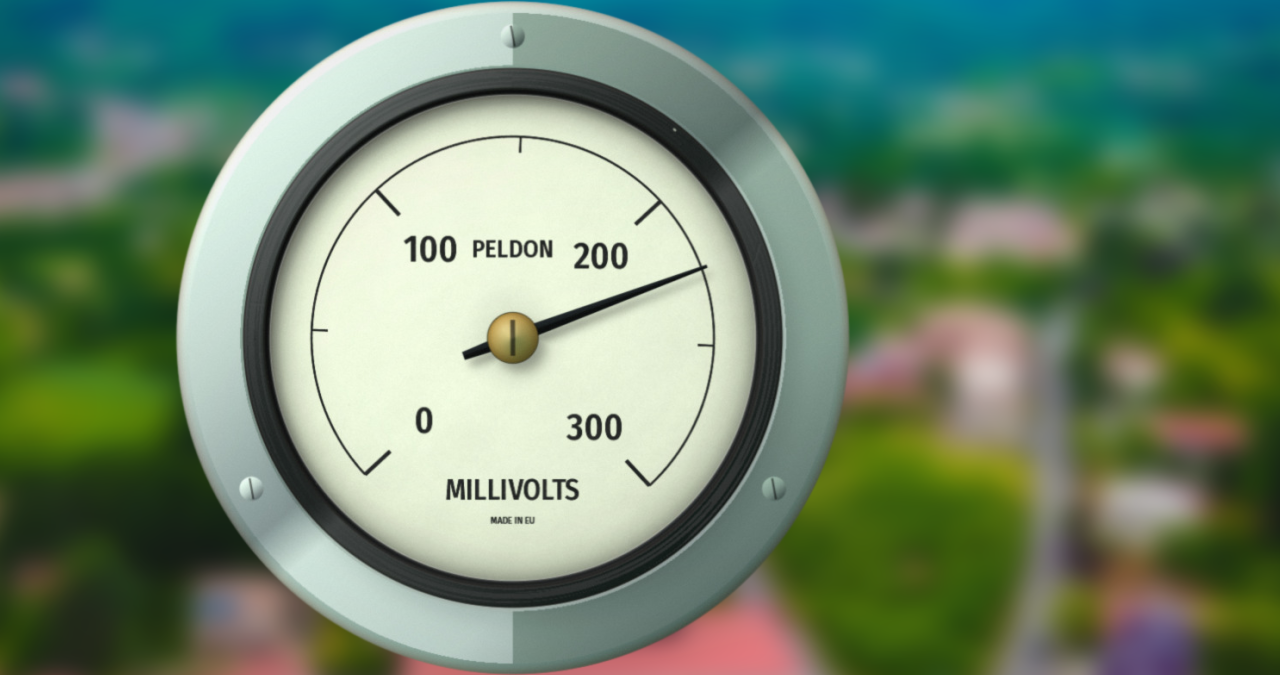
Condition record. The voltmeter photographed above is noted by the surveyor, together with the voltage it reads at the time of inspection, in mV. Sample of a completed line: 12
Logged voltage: 225
